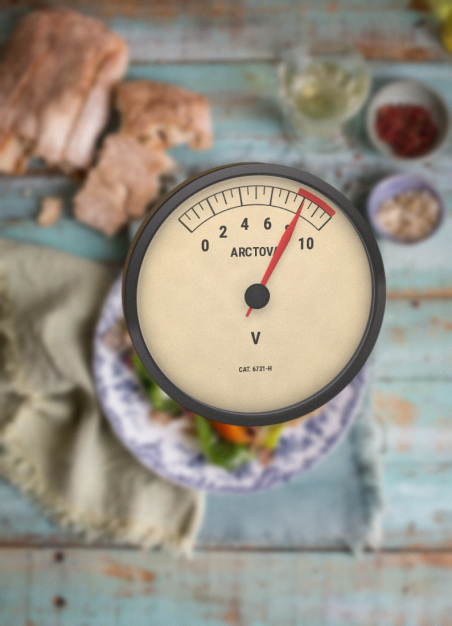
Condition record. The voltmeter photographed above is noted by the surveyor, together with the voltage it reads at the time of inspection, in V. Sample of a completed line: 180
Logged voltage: 8
